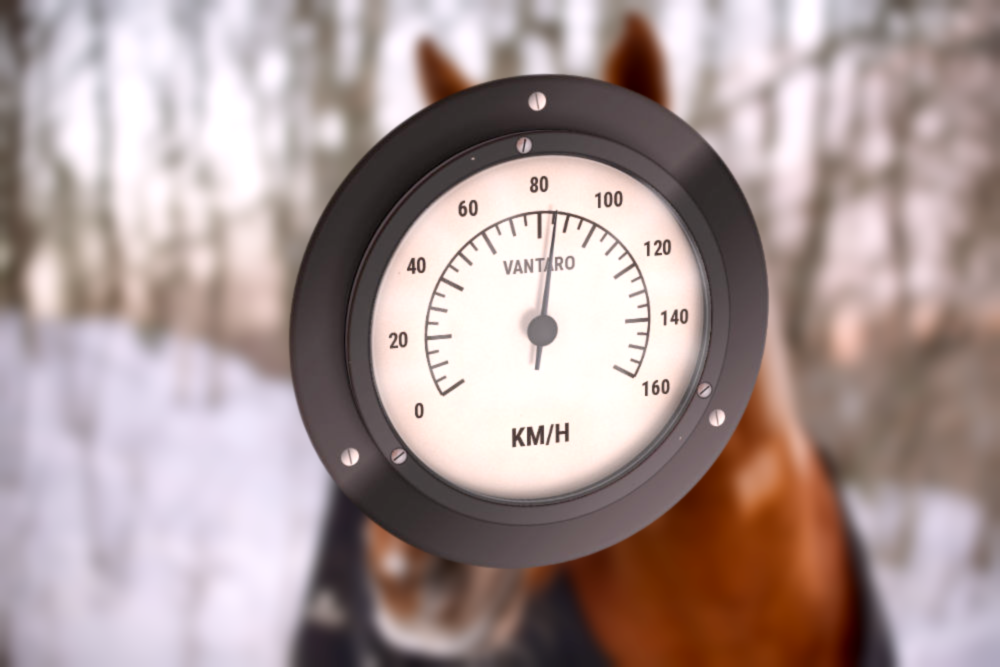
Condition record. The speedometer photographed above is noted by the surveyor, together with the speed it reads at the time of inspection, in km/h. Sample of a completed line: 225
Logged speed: 85
